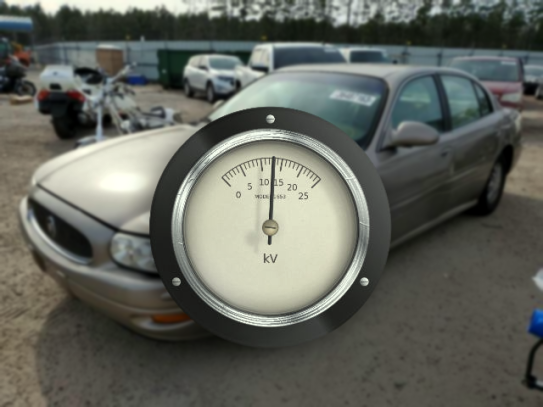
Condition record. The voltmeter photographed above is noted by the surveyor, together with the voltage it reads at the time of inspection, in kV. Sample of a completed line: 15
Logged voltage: 13
